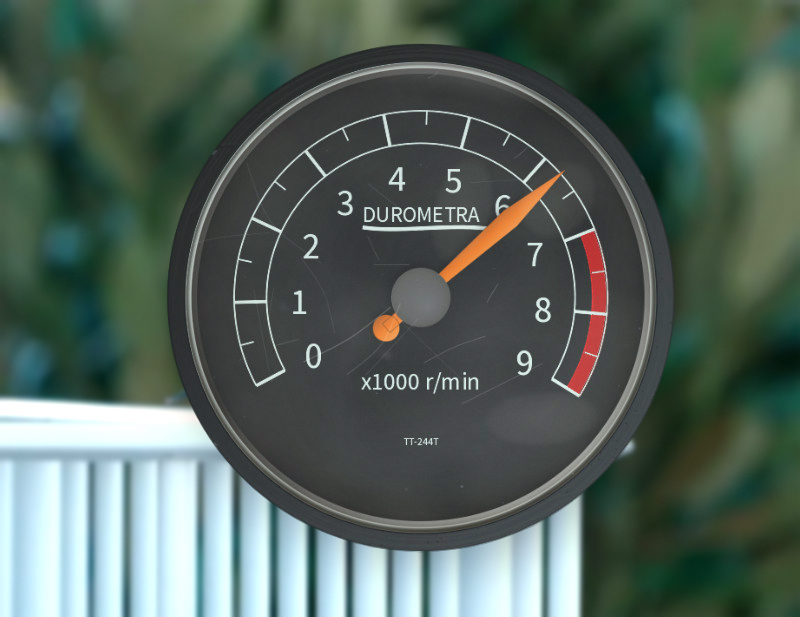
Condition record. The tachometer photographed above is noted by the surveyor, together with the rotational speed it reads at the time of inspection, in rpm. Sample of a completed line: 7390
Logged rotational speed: 6250
